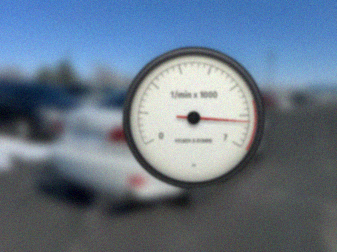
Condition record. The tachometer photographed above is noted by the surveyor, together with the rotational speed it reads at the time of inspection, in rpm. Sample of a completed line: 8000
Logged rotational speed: 6200
